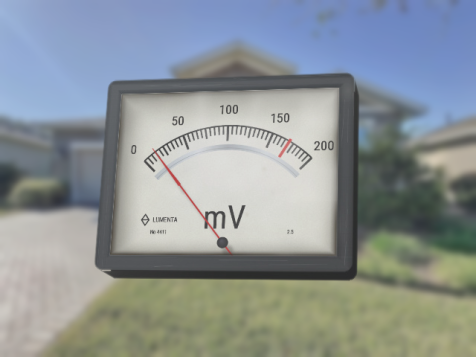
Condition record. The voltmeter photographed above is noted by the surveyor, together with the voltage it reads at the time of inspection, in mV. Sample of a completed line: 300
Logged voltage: 15
